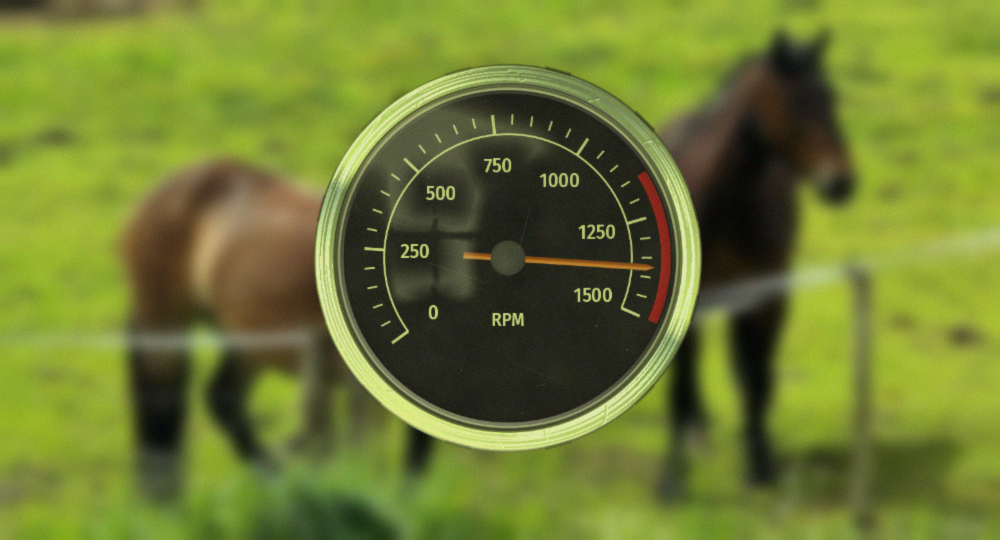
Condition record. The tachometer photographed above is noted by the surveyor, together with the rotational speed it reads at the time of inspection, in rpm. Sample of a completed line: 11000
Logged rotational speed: 1375
